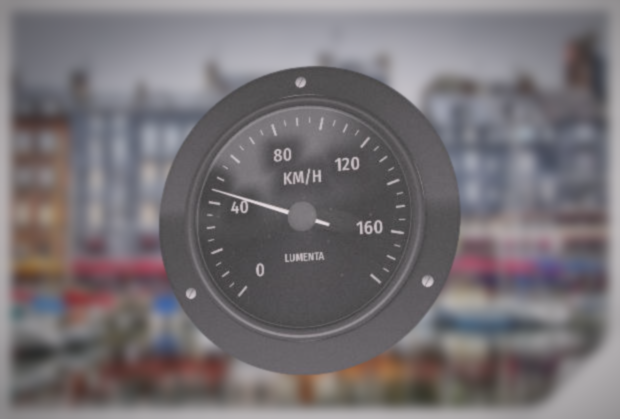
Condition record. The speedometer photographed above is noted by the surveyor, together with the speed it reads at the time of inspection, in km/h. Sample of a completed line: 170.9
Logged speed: 45
